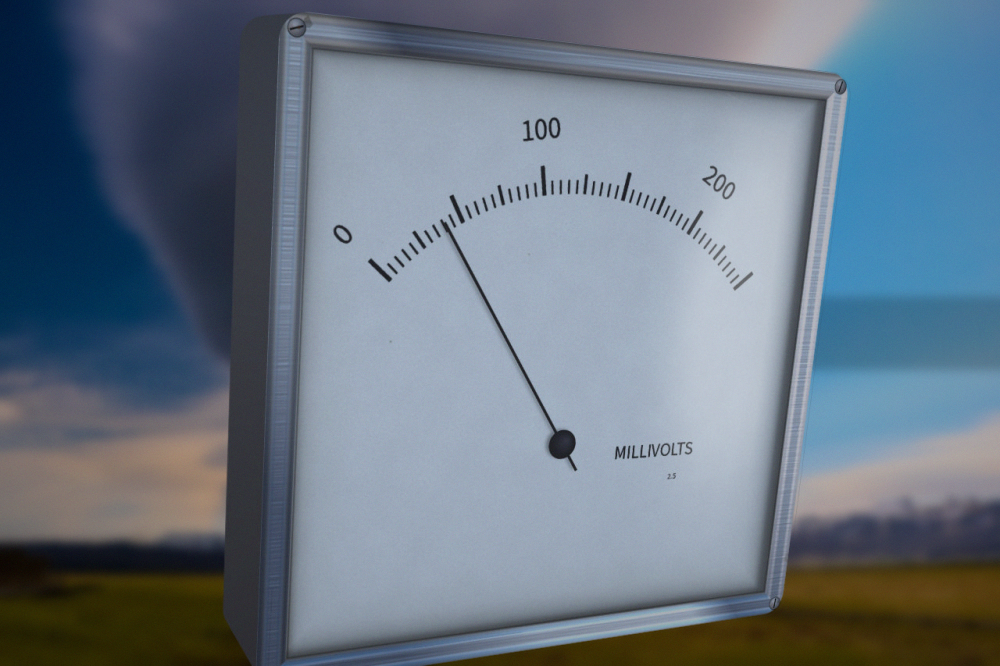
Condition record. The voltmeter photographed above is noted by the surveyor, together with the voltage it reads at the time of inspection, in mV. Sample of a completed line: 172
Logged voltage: 40
